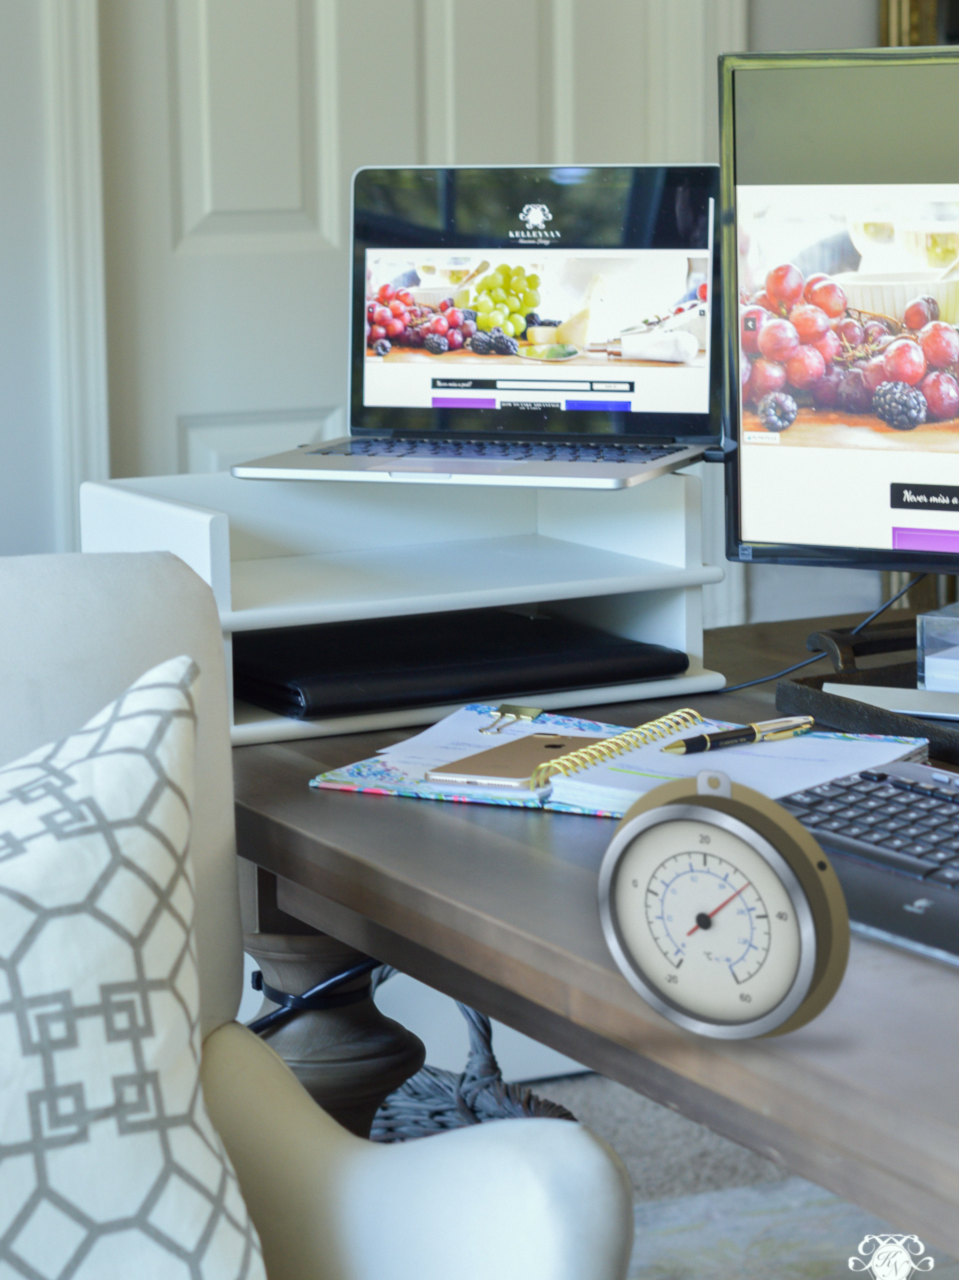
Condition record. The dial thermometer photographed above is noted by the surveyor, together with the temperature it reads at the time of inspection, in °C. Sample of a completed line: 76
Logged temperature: 32
